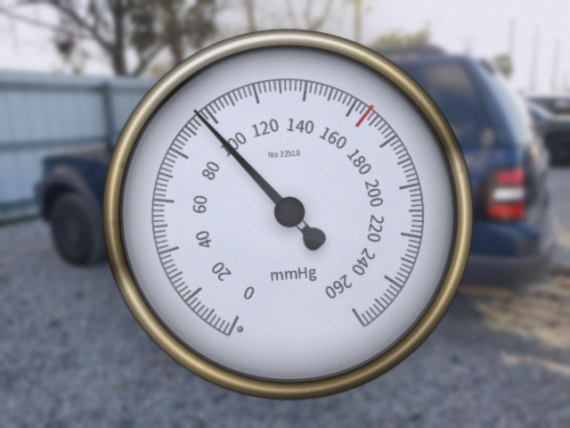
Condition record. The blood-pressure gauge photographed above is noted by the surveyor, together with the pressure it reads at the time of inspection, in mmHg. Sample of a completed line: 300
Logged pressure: 96
